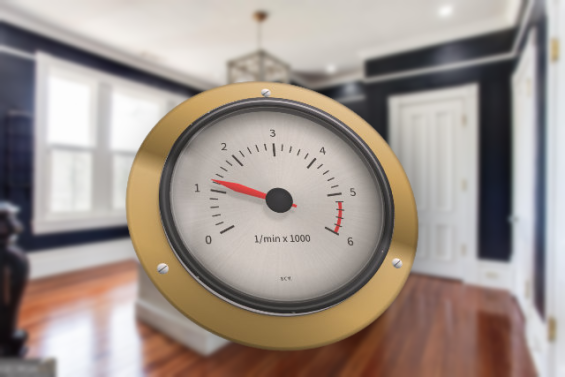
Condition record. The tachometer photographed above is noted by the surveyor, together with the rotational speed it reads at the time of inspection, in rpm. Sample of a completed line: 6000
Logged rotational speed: 1200
